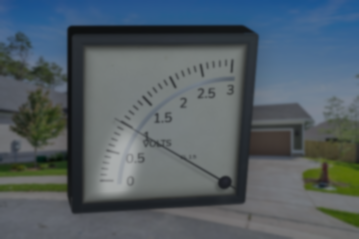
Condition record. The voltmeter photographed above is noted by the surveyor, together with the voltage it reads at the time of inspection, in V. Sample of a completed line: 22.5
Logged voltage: 1
